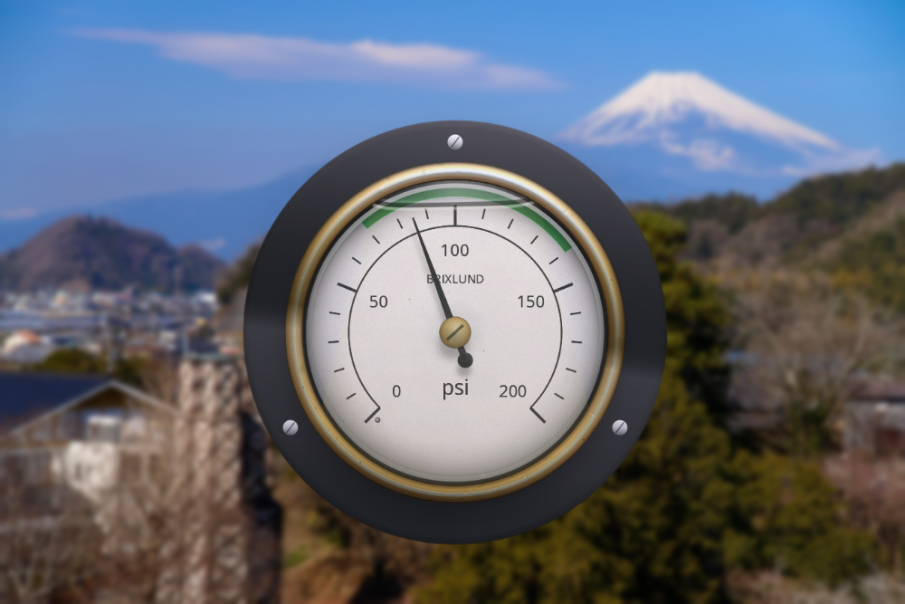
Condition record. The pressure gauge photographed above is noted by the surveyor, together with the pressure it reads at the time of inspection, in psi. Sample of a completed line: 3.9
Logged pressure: 85
